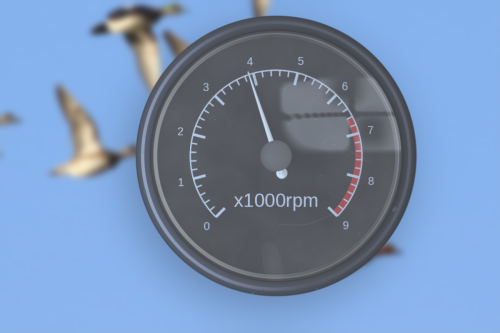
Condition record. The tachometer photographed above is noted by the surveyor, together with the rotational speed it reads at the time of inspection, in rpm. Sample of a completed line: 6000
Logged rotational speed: 3900
